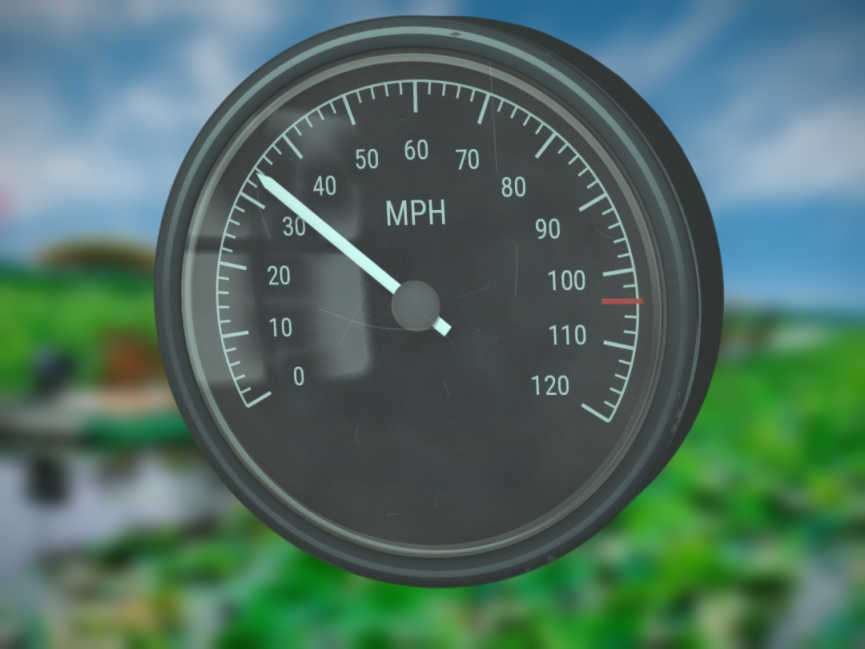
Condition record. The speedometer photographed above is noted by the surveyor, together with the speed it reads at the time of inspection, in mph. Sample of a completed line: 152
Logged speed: 34
